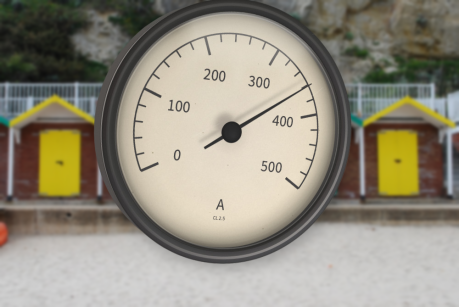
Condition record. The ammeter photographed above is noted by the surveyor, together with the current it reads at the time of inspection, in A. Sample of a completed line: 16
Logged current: 360
